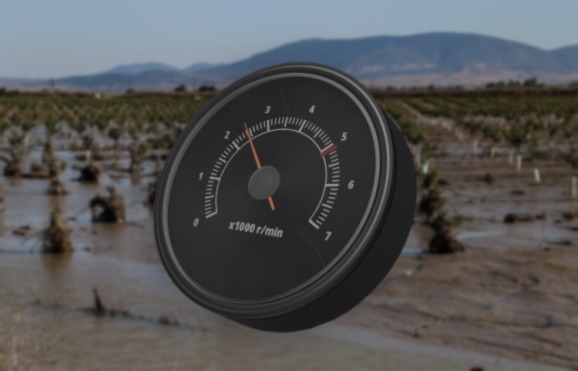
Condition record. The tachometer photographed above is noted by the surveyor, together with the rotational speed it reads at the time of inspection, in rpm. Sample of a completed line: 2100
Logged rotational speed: 2500
